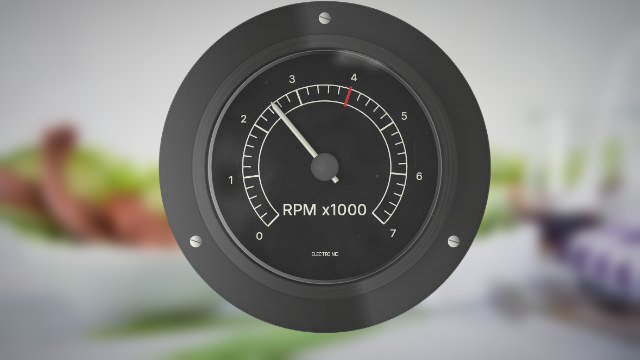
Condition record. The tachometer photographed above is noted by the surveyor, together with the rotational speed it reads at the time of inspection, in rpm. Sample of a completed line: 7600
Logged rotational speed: 2500
